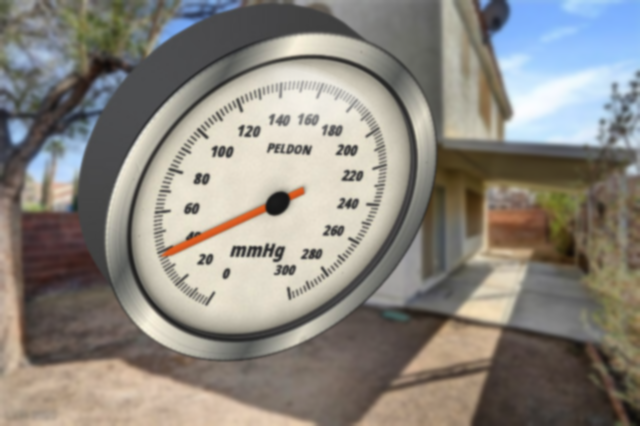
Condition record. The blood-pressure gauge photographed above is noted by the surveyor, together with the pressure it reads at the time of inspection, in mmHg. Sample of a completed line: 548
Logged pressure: 40
